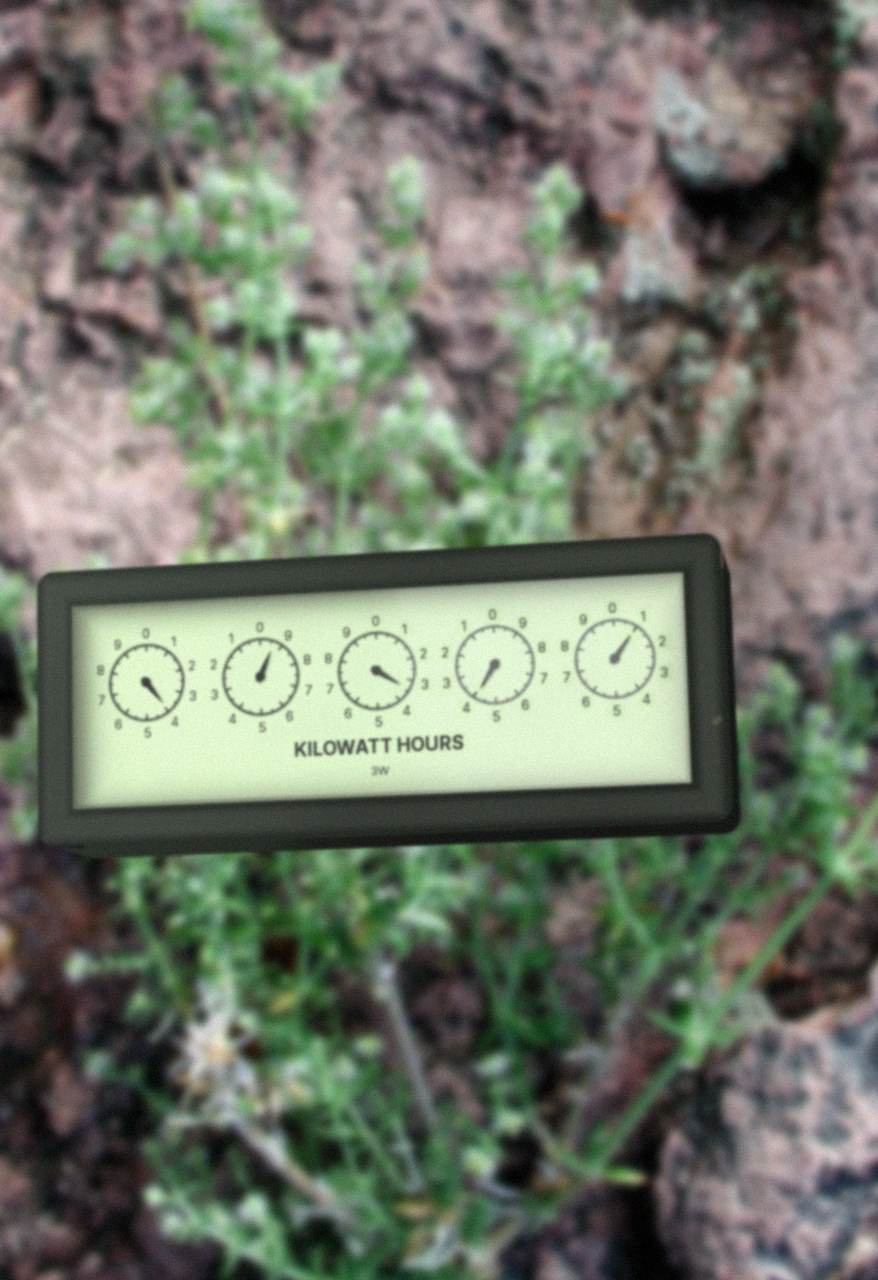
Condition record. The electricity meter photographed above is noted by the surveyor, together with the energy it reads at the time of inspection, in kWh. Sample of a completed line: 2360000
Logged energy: 39341
